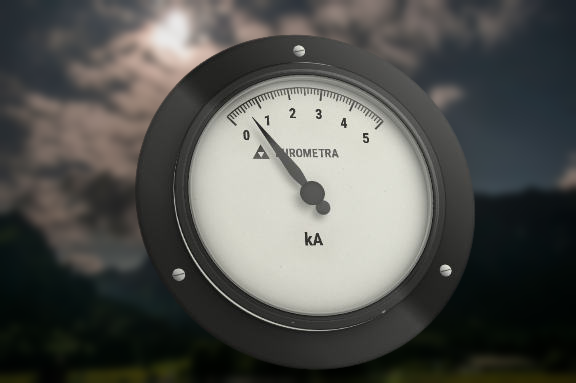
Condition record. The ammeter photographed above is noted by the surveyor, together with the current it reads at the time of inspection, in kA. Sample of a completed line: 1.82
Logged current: 0.5
